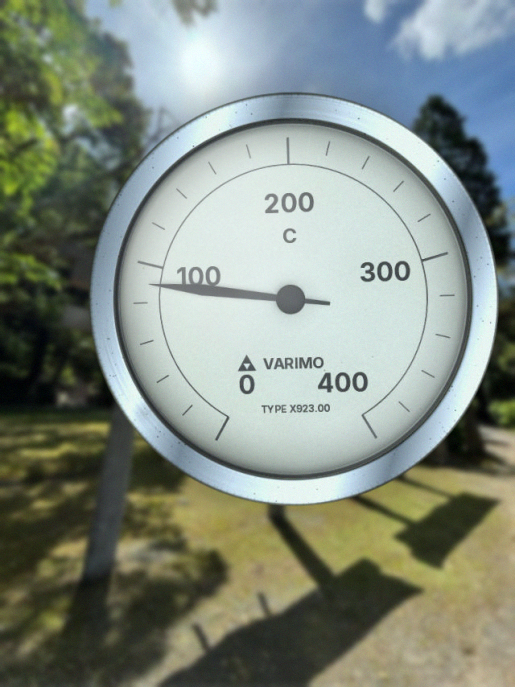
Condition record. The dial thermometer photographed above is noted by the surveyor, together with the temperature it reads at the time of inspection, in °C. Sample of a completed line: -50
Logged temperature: 90
